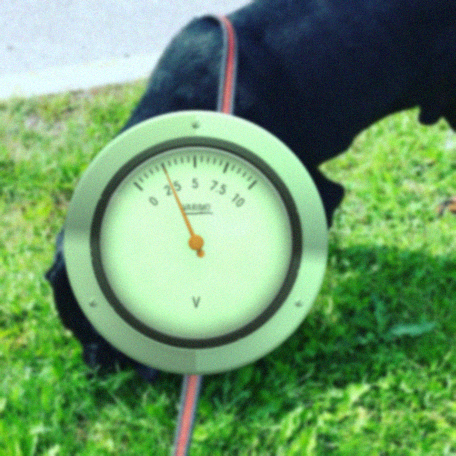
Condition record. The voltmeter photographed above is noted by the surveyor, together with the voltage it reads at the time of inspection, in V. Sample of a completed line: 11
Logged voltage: 2.5
